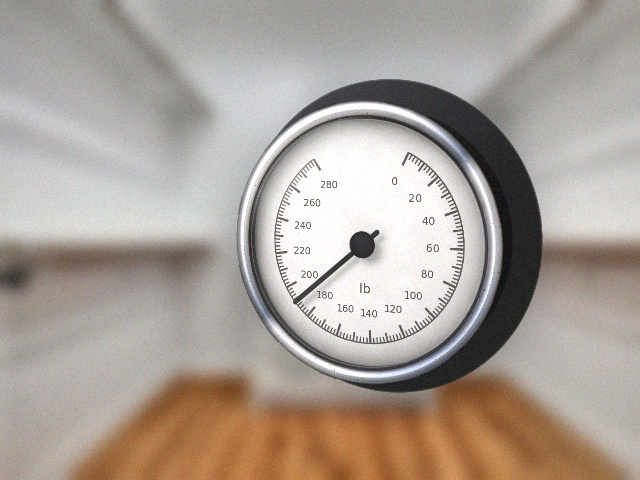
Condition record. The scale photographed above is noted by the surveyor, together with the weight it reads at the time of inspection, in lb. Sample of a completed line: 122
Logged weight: 190
